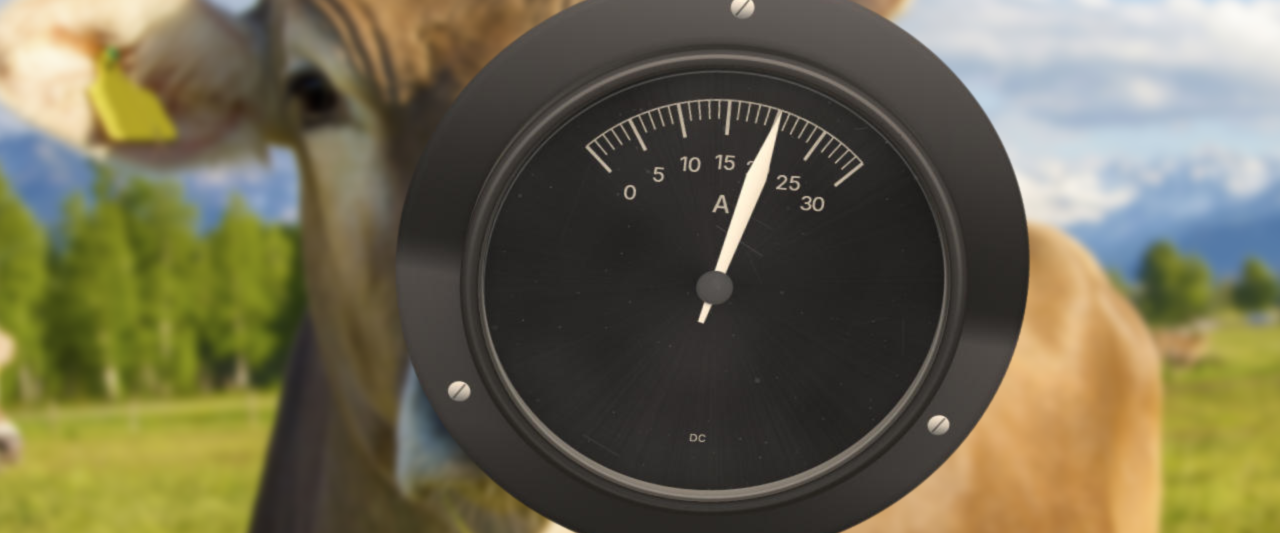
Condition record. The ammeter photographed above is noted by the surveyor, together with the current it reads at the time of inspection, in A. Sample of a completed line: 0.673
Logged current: 20
